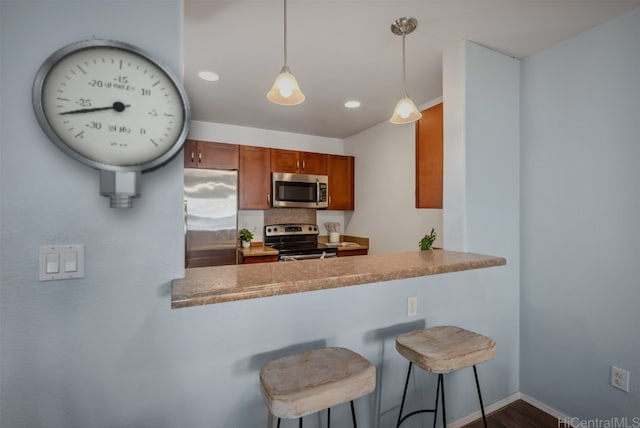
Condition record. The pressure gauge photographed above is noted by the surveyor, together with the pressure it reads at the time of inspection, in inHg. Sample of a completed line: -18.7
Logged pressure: -27
